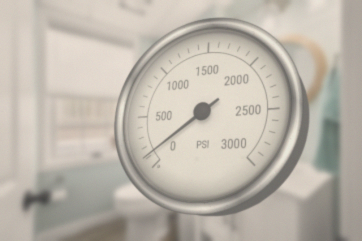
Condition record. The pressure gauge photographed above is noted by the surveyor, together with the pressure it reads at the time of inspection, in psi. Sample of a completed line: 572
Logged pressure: 100
